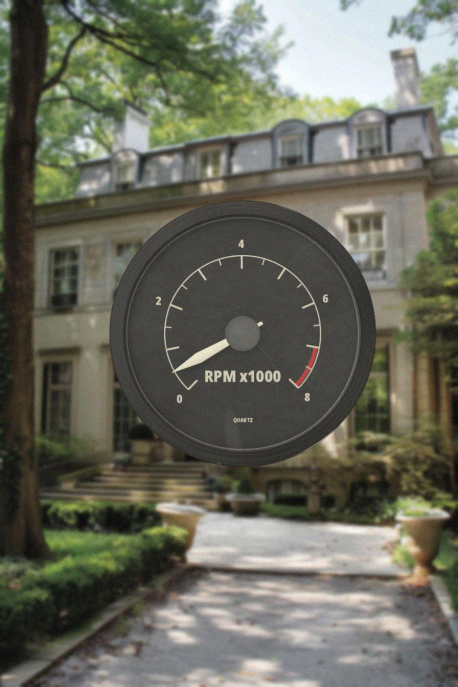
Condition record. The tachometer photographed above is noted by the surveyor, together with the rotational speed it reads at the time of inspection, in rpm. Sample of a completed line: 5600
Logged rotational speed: 500
